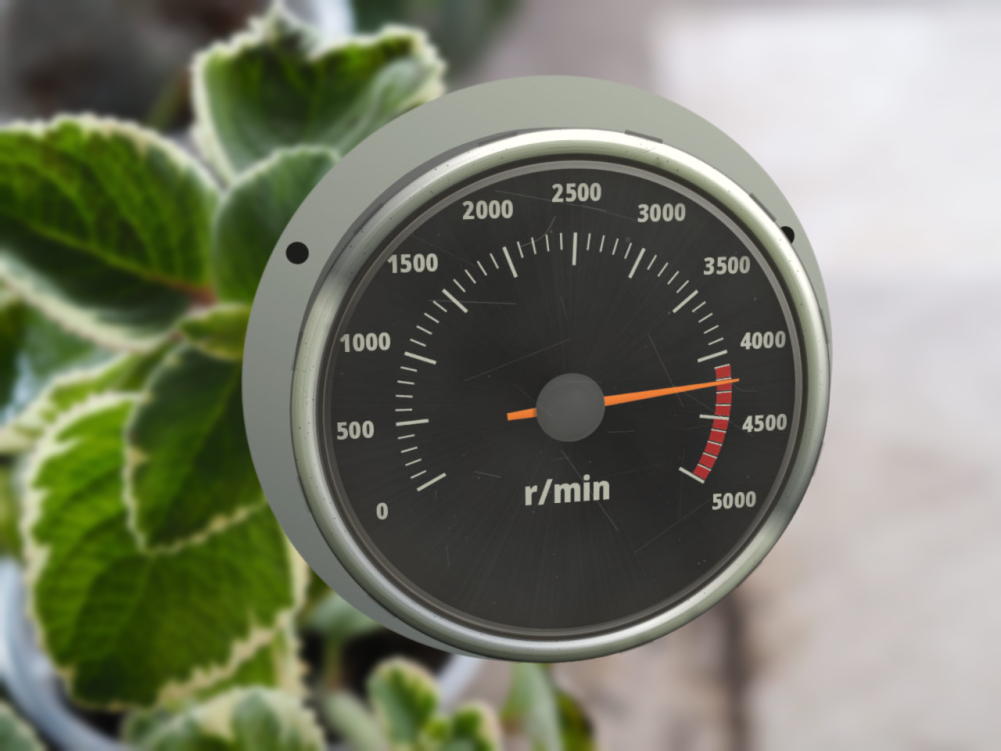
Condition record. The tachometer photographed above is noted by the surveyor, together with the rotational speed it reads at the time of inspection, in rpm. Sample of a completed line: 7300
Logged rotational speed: 4200
